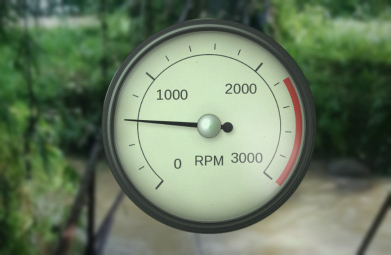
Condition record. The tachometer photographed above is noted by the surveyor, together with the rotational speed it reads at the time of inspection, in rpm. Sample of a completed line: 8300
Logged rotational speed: 600
